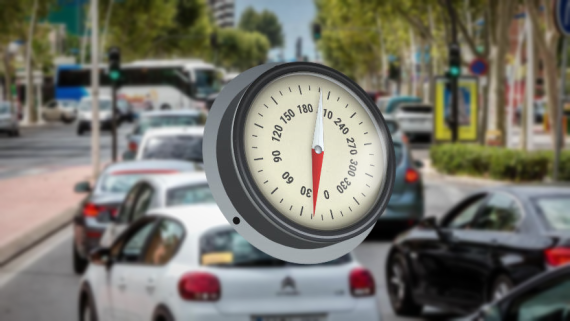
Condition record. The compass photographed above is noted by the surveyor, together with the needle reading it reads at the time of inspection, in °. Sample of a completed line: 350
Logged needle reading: 20
